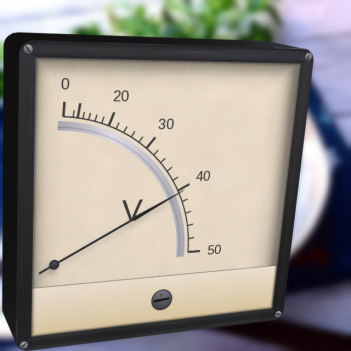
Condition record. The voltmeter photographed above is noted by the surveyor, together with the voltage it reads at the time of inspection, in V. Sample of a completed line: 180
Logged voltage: 40
